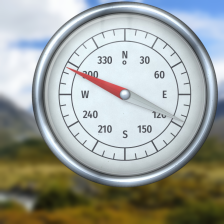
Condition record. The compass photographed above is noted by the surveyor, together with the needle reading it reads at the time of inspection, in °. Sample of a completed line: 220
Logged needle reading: 295
